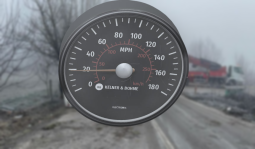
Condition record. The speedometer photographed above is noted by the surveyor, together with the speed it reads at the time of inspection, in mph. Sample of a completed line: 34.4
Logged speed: 20
